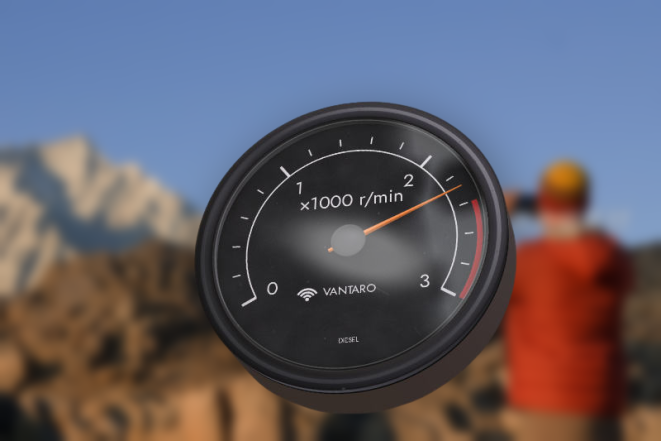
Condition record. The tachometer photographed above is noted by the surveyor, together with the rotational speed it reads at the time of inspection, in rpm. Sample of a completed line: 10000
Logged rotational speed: 2300
